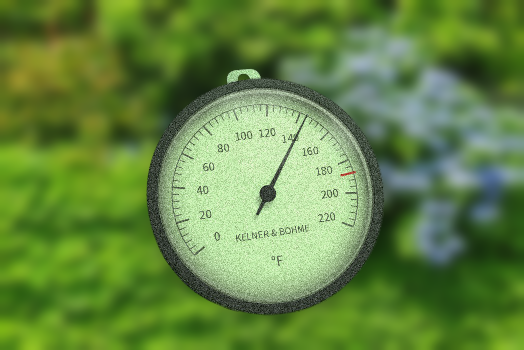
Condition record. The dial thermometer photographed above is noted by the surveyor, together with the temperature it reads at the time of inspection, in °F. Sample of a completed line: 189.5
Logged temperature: 144
